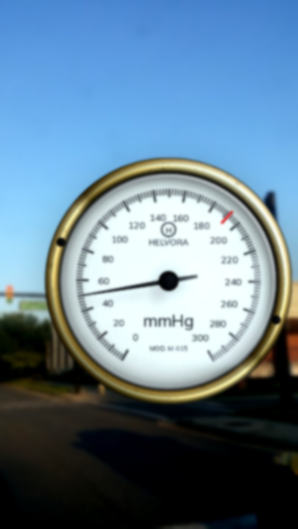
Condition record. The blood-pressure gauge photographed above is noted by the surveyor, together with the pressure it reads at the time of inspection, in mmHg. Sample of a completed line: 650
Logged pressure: 50
